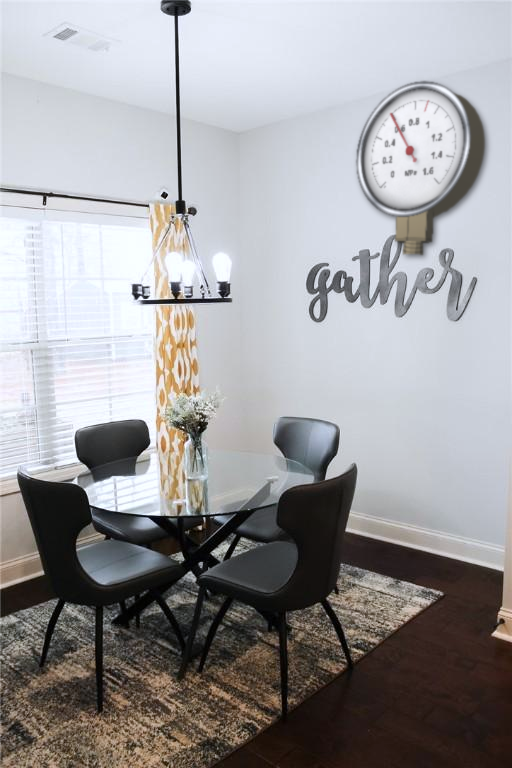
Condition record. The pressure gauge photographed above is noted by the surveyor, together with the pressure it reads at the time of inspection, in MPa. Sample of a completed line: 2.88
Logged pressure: 0.6
